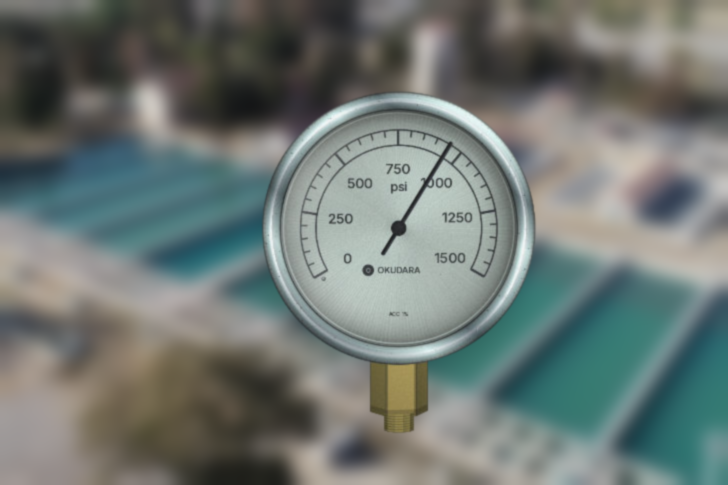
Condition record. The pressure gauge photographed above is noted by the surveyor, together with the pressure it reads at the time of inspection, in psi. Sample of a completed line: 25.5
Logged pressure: 950
